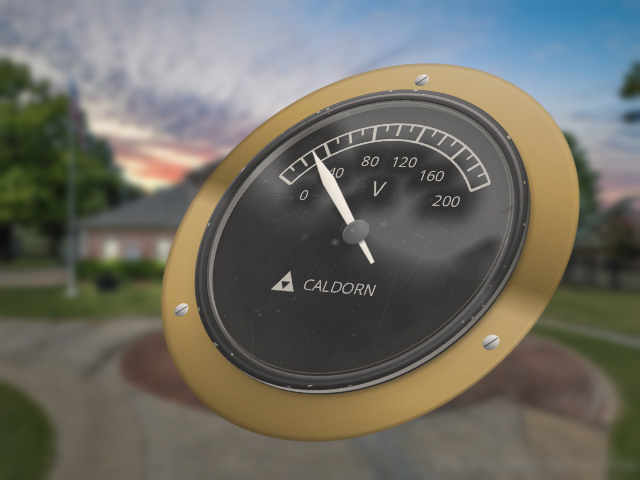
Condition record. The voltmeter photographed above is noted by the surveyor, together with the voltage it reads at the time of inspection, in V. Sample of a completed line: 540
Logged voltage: 30
